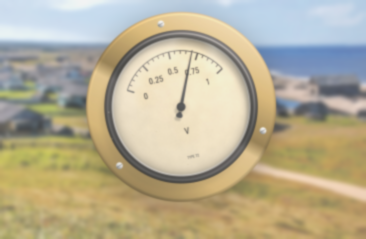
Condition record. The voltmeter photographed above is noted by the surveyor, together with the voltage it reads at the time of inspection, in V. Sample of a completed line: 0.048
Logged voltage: 0.7
